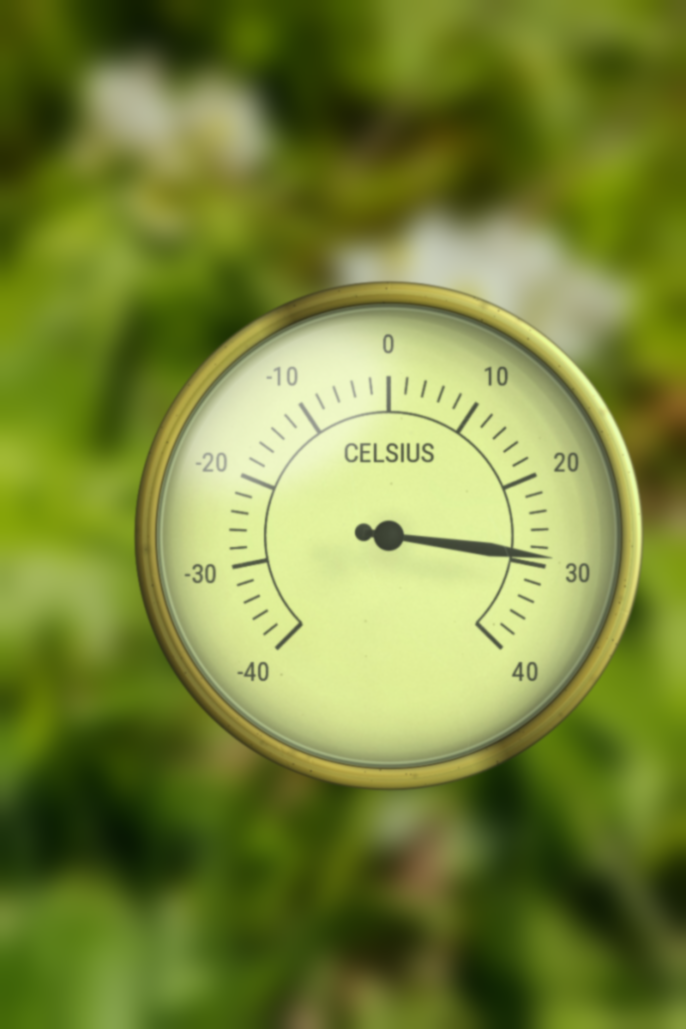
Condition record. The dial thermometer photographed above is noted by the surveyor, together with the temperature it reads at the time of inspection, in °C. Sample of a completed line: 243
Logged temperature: 29
